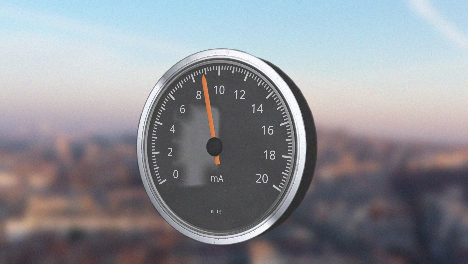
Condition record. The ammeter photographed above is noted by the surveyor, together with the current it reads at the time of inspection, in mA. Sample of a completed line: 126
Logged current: 9
